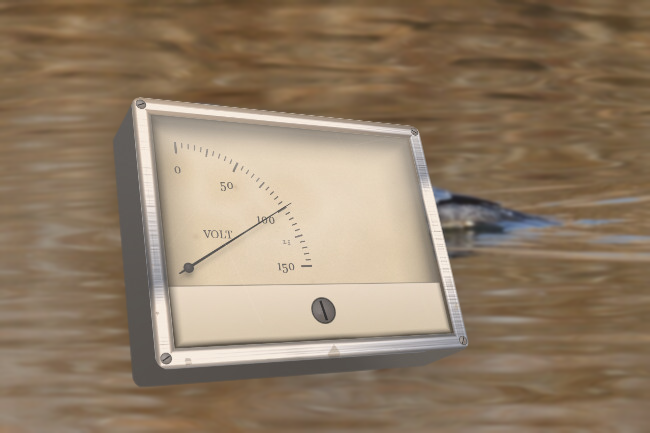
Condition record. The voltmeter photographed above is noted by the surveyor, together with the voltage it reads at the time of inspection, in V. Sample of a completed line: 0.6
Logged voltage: 100
